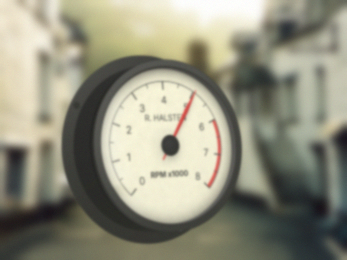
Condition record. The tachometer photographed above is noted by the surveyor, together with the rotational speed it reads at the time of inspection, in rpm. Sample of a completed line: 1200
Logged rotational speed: 5000
